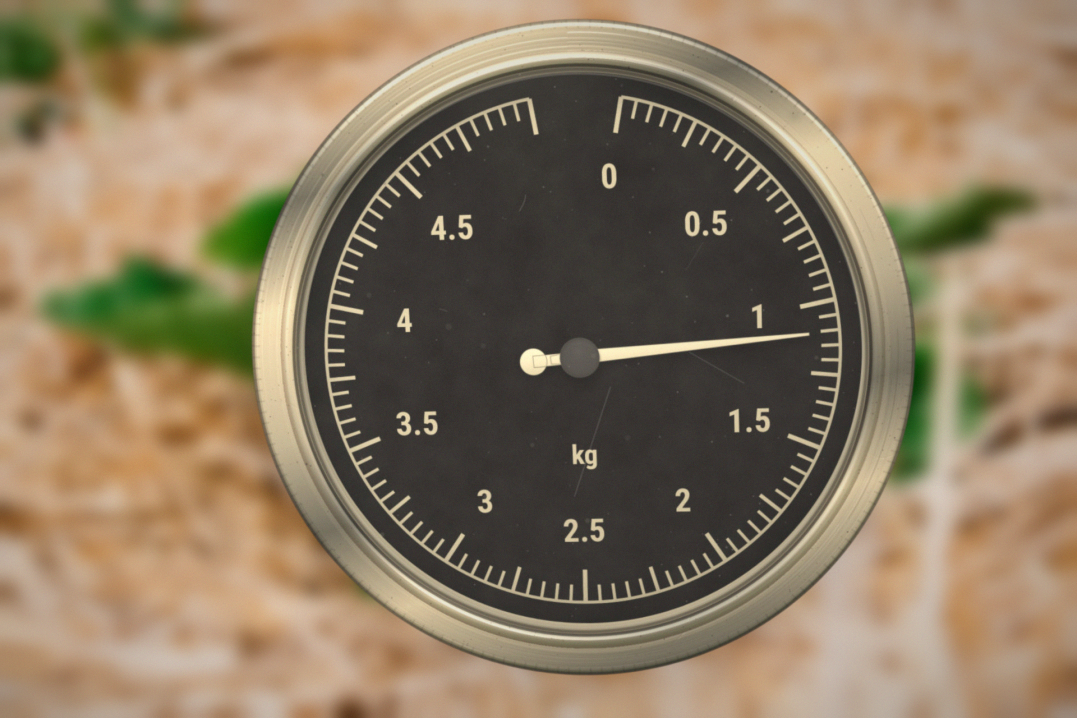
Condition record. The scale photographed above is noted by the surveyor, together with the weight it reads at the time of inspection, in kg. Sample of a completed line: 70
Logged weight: 1.1
